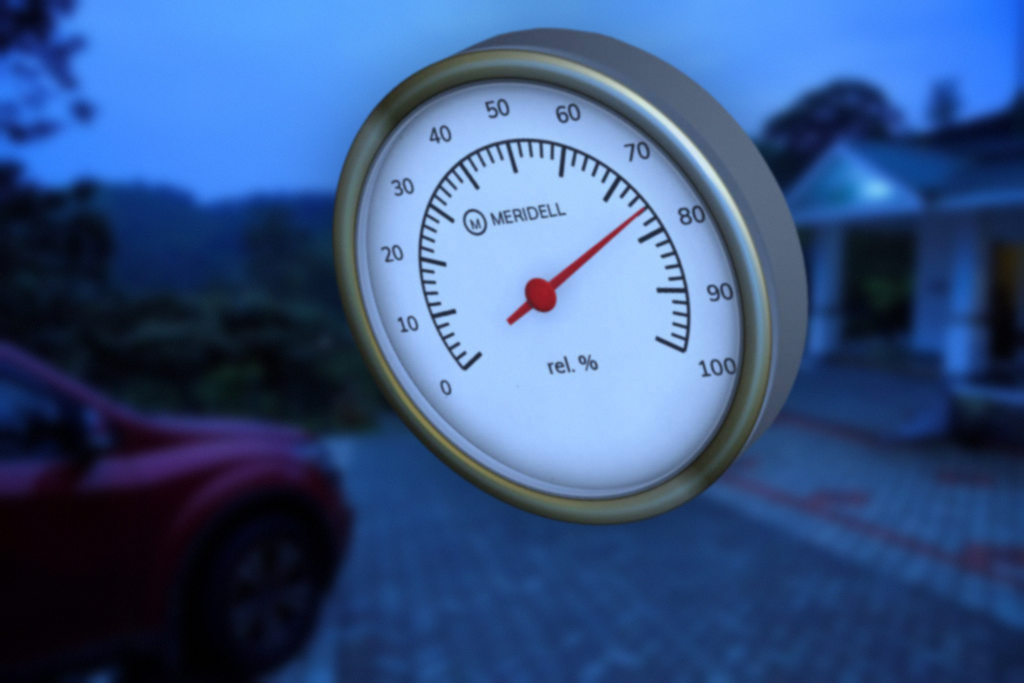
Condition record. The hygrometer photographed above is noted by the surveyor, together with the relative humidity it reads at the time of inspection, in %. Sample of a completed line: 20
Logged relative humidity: 76
